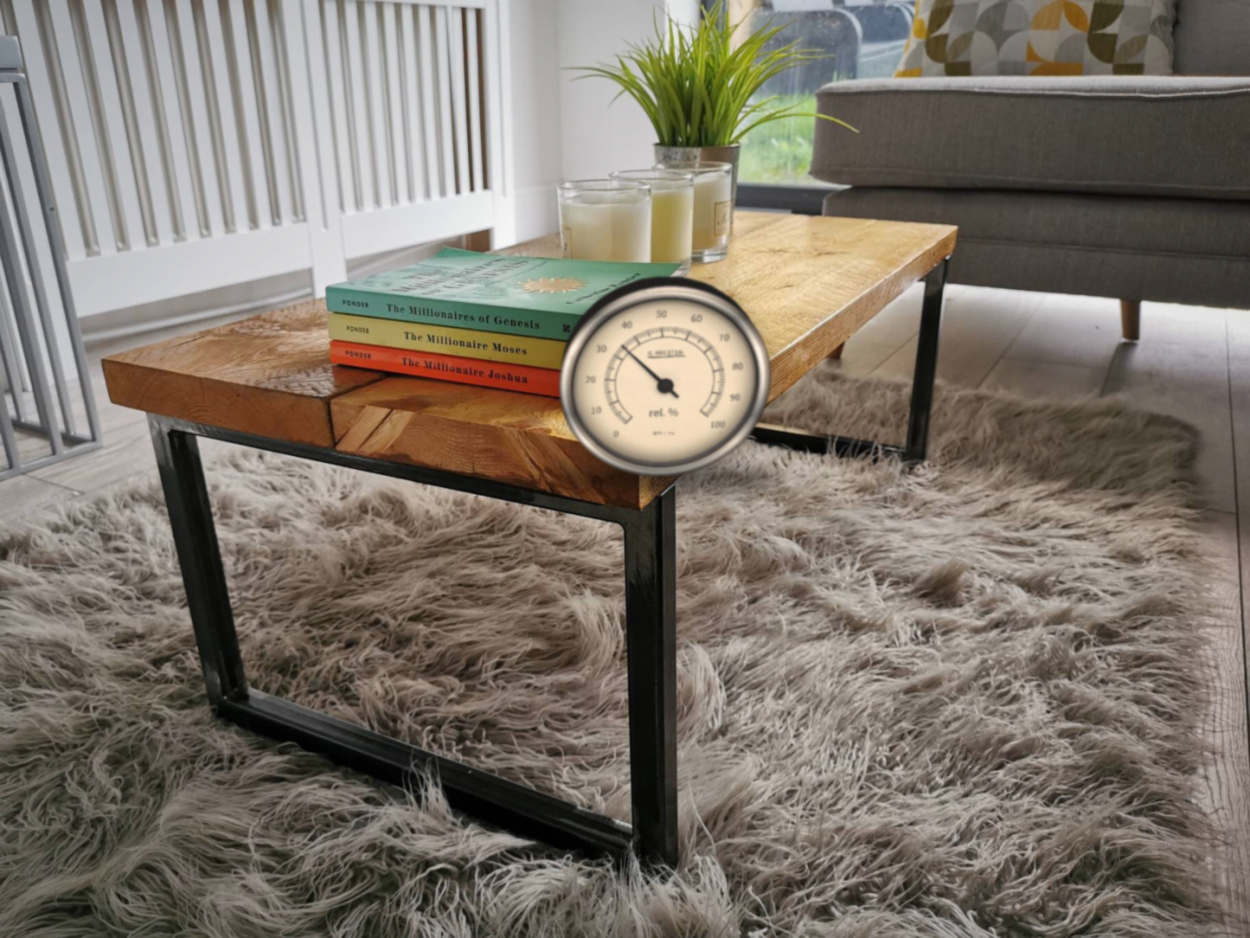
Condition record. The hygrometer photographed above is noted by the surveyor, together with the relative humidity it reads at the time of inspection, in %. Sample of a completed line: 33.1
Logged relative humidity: 35
